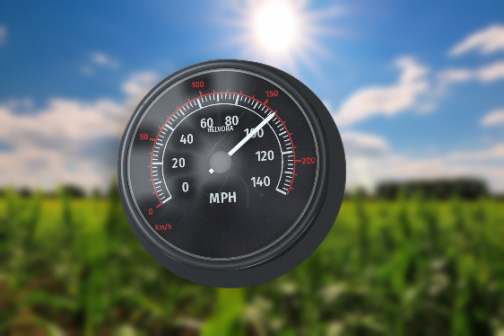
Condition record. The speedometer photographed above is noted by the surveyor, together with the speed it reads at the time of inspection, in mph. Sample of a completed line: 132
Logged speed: 100
